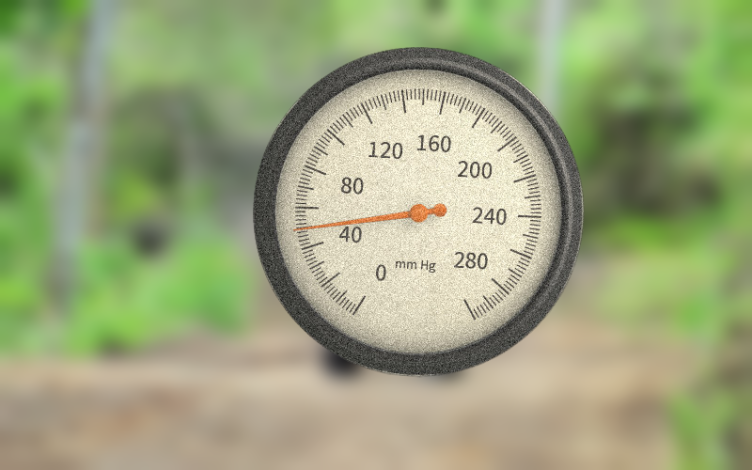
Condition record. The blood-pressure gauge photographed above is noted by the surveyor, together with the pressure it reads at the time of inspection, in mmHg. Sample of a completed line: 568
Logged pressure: 50
